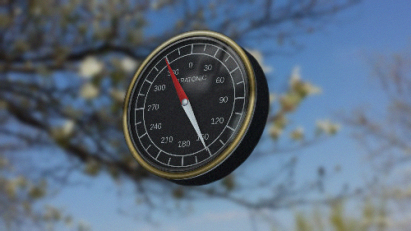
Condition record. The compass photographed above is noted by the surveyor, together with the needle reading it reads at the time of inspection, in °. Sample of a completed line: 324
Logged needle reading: 330
